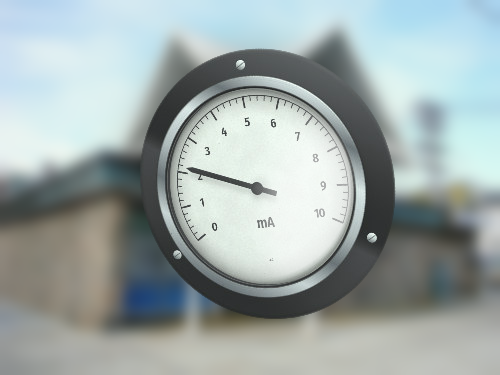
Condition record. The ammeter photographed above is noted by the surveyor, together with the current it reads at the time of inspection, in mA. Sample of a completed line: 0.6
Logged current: 2.2
